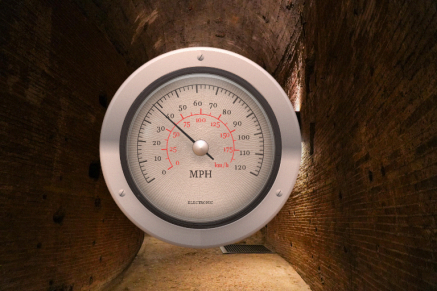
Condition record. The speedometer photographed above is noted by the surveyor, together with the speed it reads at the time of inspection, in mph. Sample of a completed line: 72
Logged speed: 38
